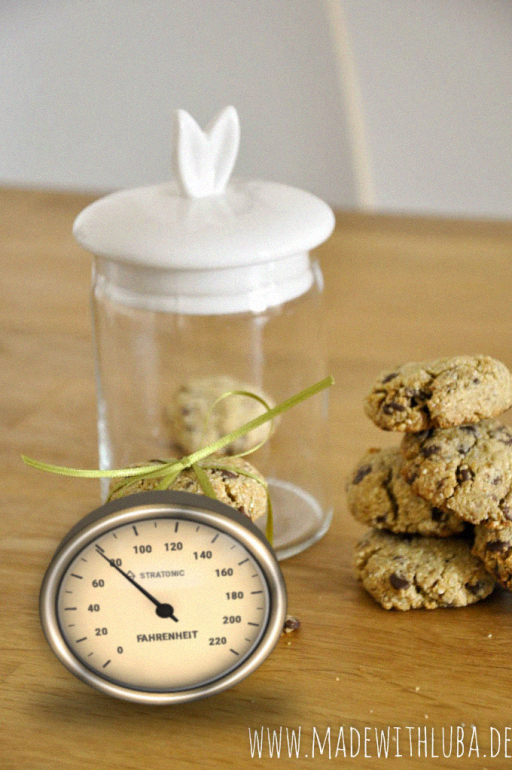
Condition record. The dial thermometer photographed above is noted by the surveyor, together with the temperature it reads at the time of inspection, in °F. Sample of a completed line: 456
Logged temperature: 80
